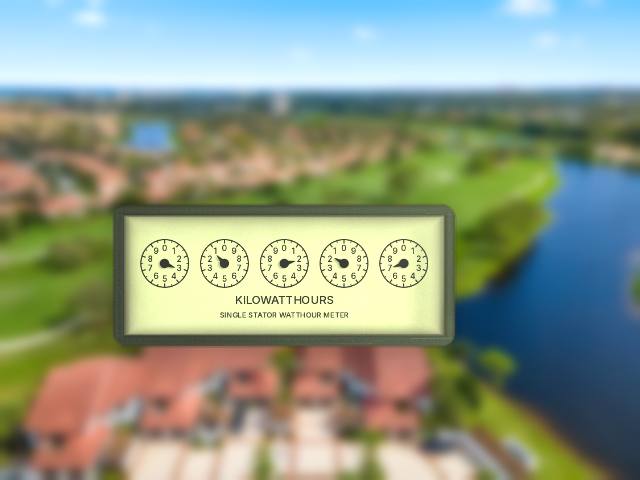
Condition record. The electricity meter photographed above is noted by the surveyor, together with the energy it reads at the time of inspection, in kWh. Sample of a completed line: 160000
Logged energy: 31217
